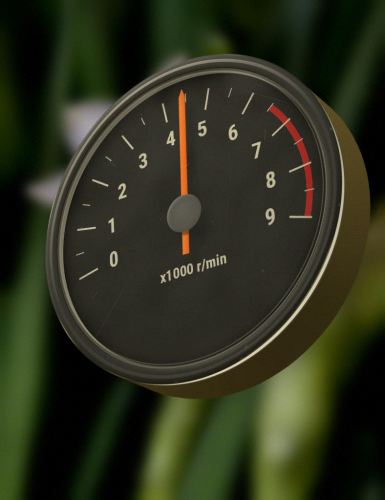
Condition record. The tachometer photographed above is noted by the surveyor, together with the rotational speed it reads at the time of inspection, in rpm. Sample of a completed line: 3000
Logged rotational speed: 4500
